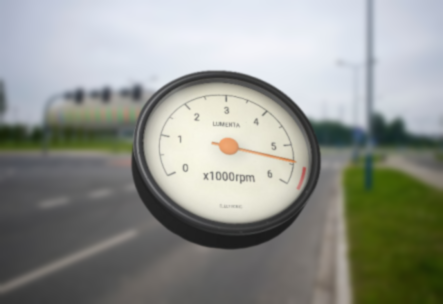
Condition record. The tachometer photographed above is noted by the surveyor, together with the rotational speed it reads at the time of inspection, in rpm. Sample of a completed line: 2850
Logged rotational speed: 5500
